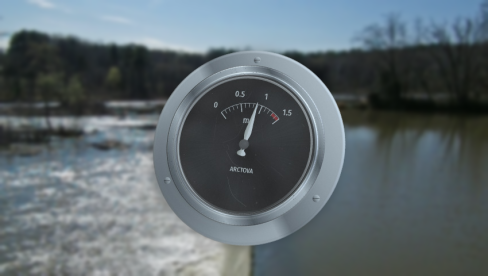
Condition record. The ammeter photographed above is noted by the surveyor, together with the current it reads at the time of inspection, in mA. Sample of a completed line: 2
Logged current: 0.9
